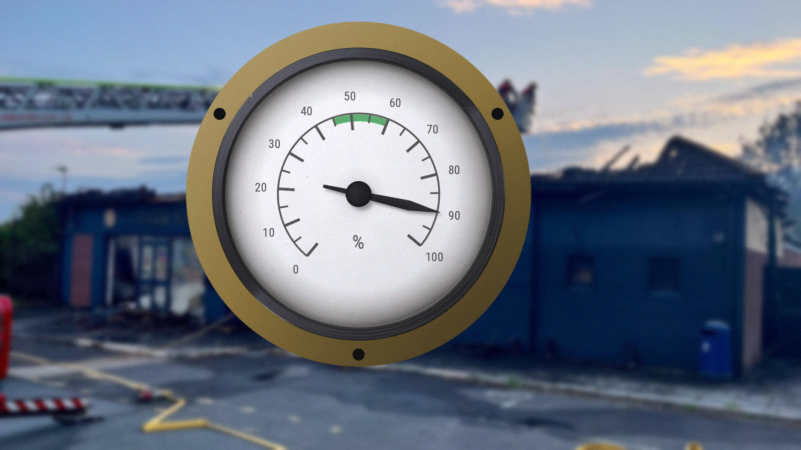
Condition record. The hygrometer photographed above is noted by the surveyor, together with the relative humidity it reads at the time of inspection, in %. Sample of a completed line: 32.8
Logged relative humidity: 90
